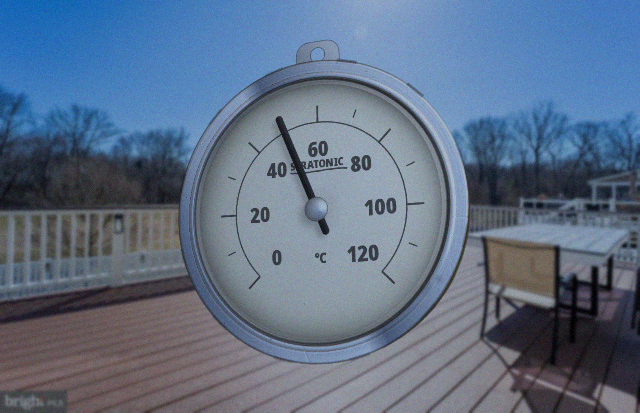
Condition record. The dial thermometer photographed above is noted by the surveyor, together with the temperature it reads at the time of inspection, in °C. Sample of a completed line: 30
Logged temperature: 50
